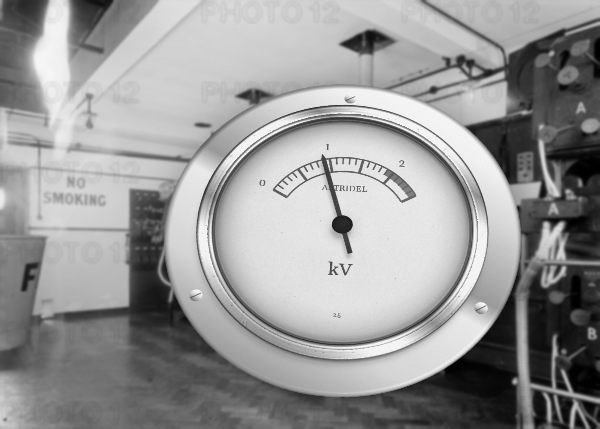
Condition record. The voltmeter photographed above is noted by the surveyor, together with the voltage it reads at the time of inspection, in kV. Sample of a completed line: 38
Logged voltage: 0.9
